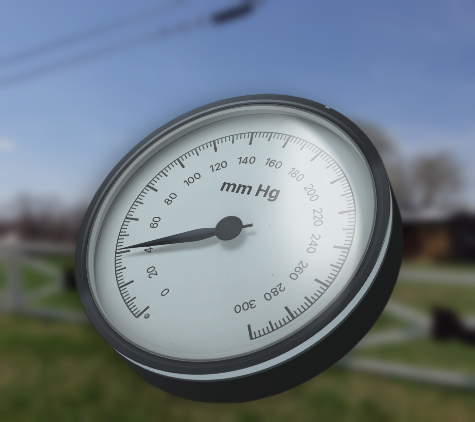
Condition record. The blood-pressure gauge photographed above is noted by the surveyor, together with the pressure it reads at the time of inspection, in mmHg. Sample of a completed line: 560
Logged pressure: 40
